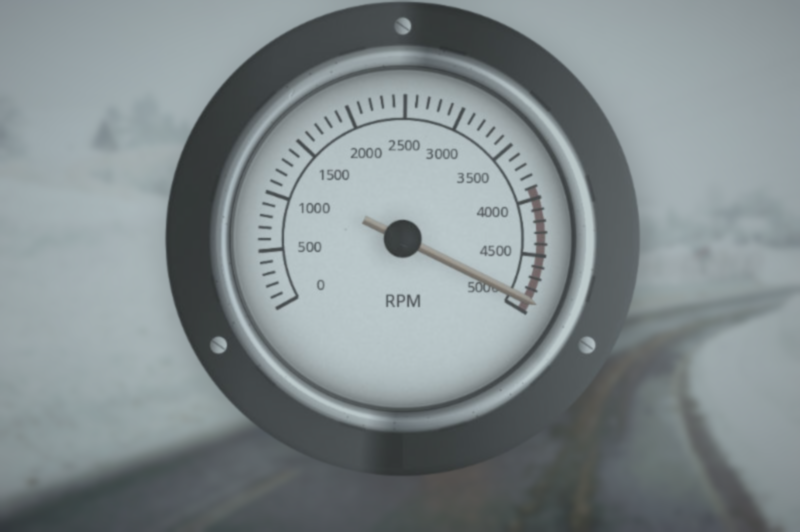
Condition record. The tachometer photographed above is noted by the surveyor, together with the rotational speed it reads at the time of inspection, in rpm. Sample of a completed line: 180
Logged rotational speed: 4900
